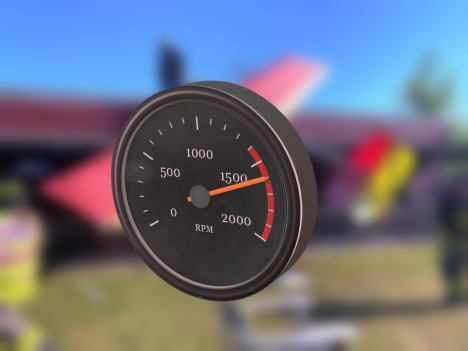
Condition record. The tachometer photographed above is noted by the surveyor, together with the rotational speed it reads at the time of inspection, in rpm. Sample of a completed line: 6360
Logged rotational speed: 1600
